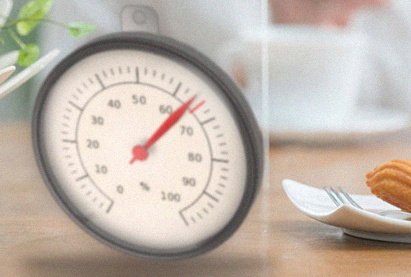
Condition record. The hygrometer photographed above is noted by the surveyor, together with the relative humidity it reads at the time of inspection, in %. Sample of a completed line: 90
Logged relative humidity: 64
